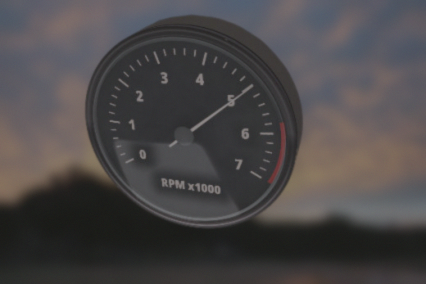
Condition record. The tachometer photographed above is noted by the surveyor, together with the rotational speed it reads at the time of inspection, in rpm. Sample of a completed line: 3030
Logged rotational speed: 5000
